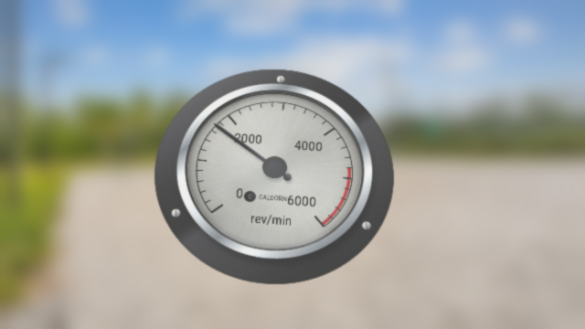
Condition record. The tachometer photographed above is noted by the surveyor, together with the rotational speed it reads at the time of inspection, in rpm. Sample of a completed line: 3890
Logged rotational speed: 1700
